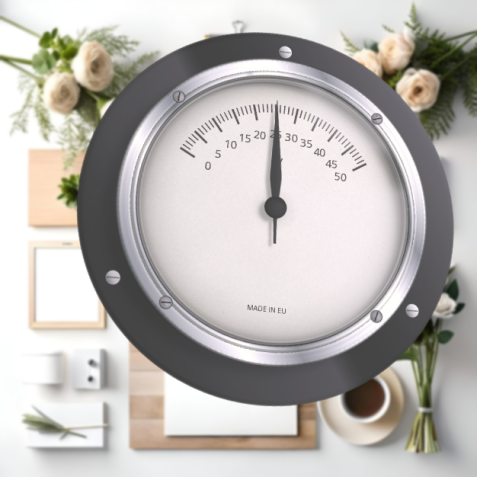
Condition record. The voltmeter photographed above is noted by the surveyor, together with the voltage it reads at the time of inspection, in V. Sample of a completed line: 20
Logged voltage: 25
